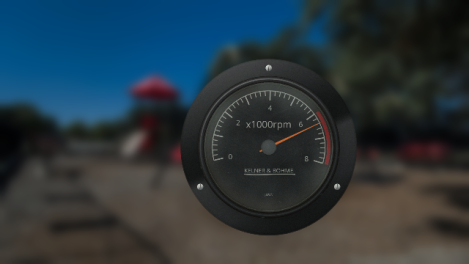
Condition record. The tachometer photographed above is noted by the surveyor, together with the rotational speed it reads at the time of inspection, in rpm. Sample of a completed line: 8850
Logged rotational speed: 6400
